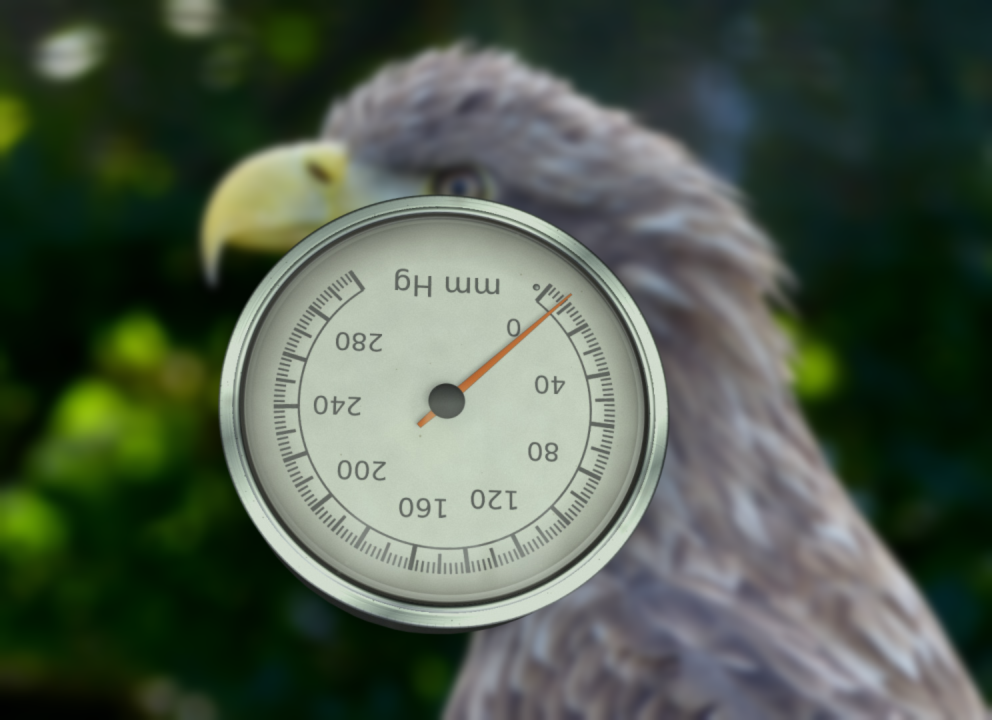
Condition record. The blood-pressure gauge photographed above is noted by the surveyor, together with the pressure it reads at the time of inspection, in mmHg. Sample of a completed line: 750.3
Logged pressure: 8
